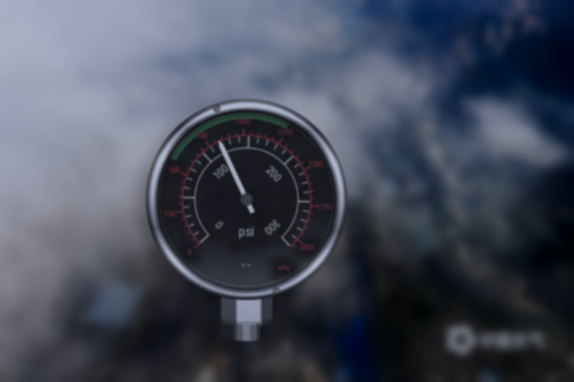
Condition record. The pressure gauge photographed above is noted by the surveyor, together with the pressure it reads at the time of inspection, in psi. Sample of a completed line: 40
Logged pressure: 120
